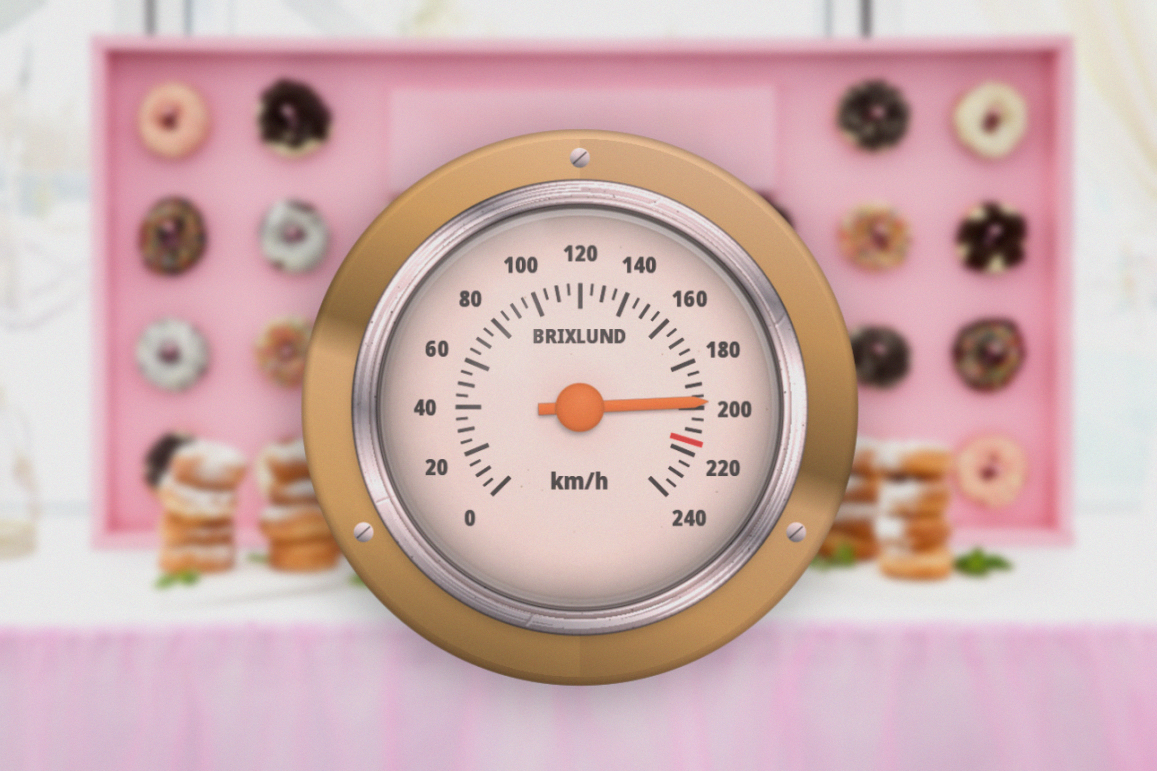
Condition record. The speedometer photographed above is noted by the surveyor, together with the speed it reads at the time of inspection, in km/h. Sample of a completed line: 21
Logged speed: 197.5
